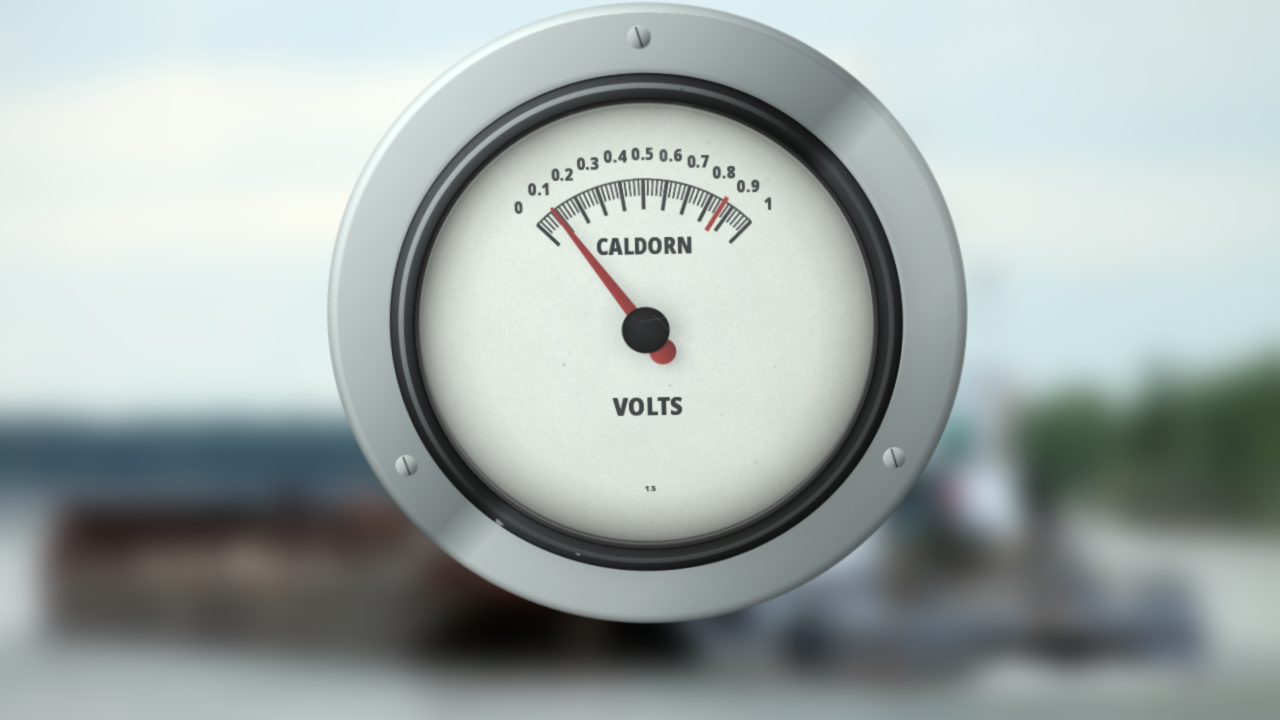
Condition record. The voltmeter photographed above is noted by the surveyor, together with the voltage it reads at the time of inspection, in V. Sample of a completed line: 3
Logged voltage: 0.1
